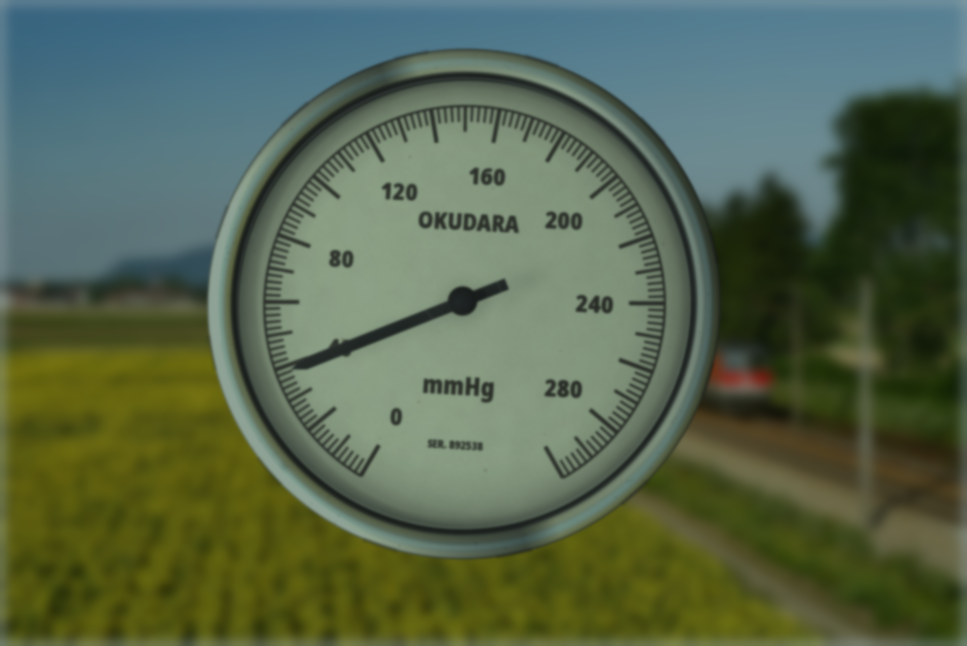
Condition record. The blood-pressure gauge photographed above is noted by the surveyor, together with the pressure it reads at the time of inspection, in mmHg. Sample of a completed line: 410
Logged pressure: 38
